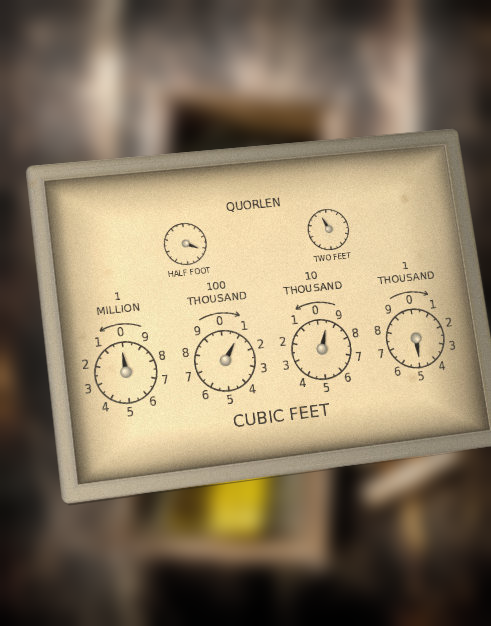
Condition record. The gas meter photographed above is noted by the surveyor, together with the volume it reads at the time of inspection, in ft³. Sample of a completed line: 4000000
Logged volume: 9500
